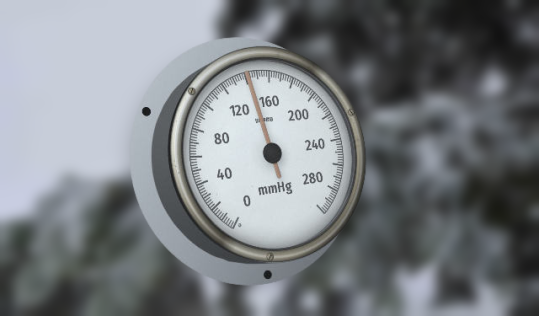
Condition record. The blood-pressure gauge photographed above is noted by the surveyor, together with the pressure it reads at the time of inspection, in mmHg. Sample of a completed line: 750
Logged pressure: 140
